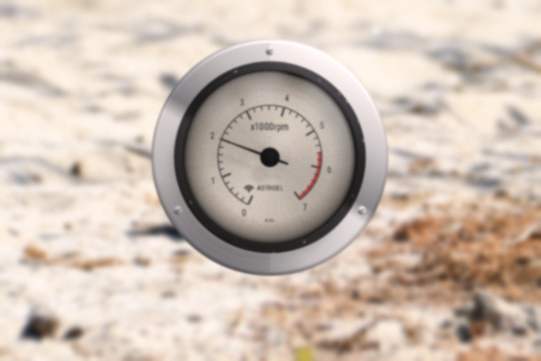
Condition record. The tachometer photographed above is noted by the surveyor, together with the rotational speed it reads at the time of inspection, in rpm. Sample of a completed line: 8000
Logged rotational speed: 2000
